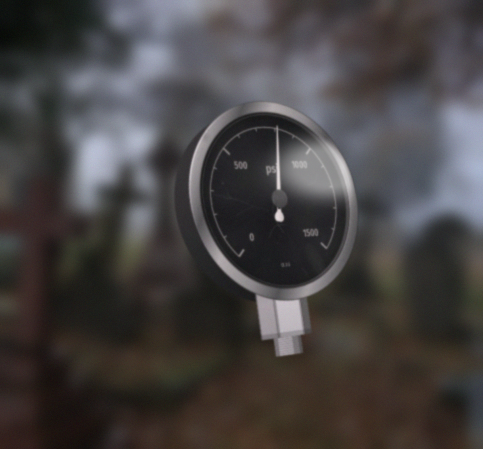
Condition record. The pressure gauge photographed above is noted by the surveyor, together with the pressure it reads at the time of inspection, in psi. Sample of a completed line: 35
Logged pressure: 800
